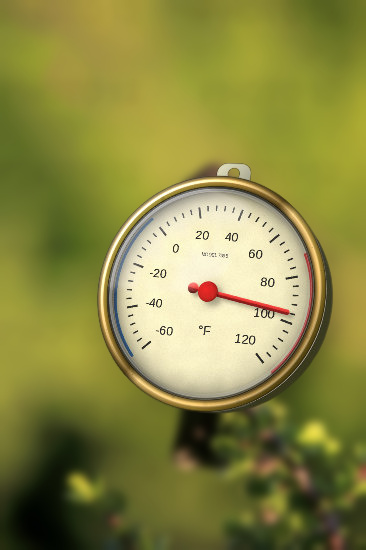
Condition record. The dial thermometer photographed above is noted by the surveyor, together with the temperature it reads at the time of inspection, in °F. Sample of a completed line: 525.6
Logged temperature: 96
